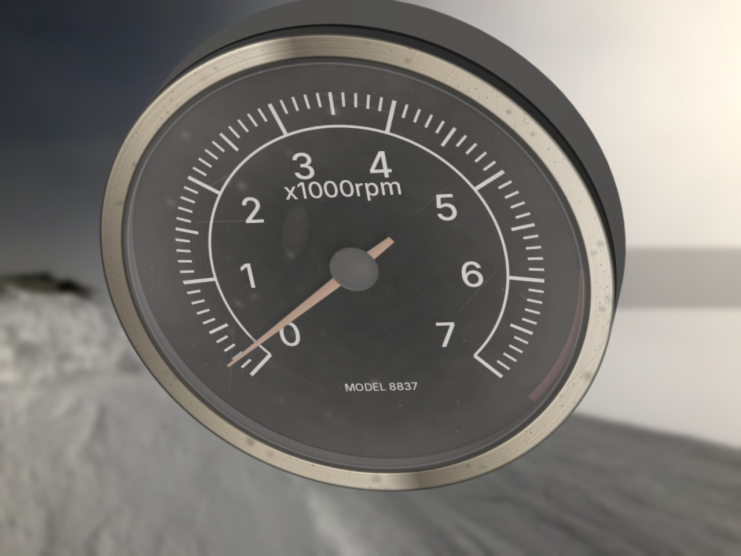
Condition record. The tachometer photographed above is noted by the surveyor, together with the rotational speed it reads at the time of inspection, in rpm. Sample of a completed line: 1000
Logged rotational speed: 200
